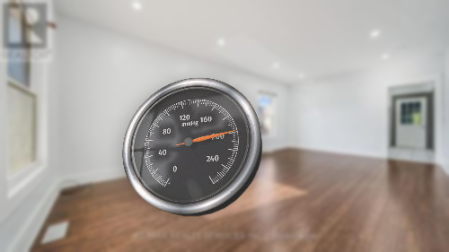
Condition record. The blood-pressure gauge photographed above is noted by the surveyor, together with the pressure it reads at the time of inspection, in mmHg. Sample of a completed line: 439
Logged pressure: 200
